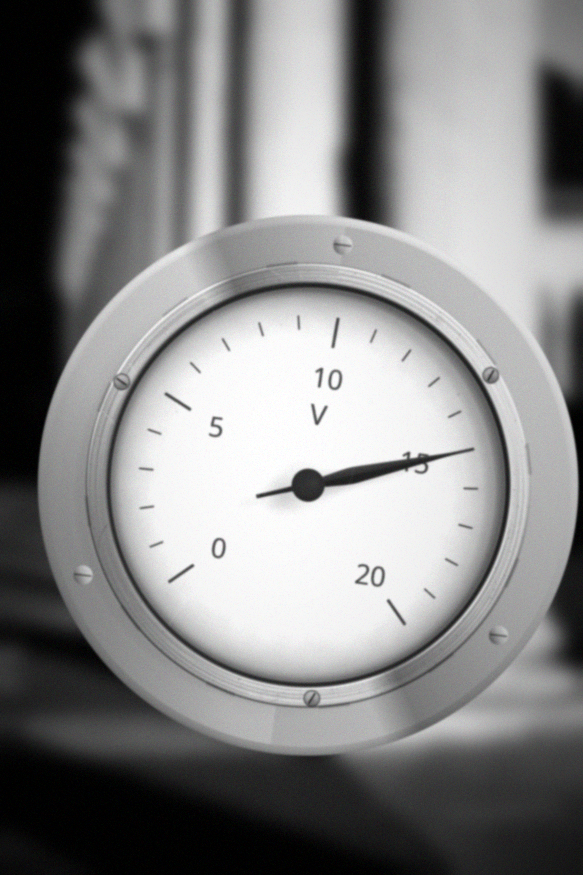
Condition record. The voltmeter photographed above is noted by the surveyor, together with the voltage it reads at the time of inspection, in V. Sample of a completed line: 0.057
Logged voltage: 15
